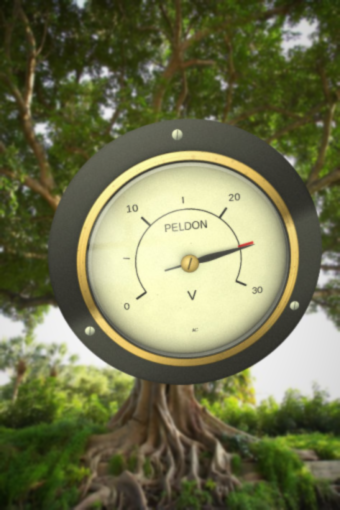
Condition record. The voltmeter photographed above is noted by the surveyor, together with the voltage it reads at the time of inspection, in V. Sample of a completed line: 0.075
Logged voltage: 25
